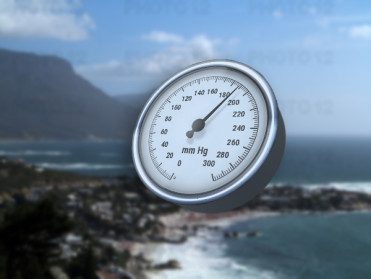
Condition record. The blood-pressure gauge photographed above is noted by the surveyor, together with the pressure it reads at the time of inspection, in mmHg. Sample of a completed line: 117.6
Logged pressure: 190
